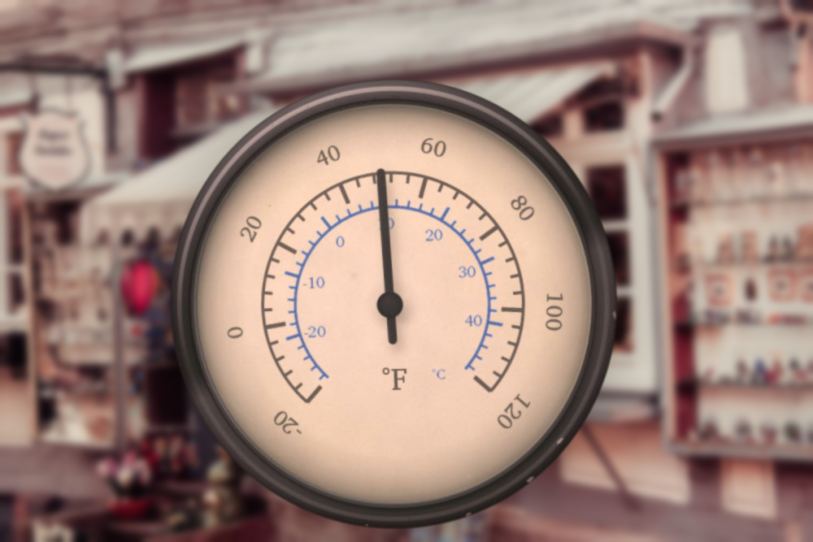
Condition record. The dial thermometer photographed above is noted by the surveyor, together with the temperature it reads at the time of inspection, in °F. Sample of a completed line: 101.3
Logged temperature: 50
